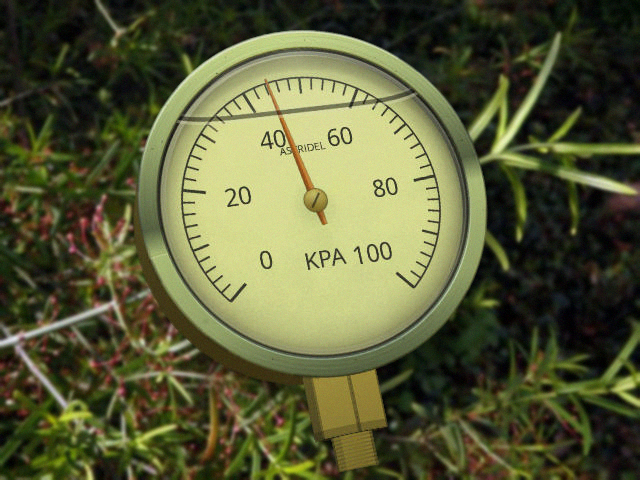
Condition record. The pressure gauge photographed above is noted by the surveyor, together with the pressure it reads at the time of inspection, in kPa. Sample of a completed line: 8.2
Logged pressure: 44
